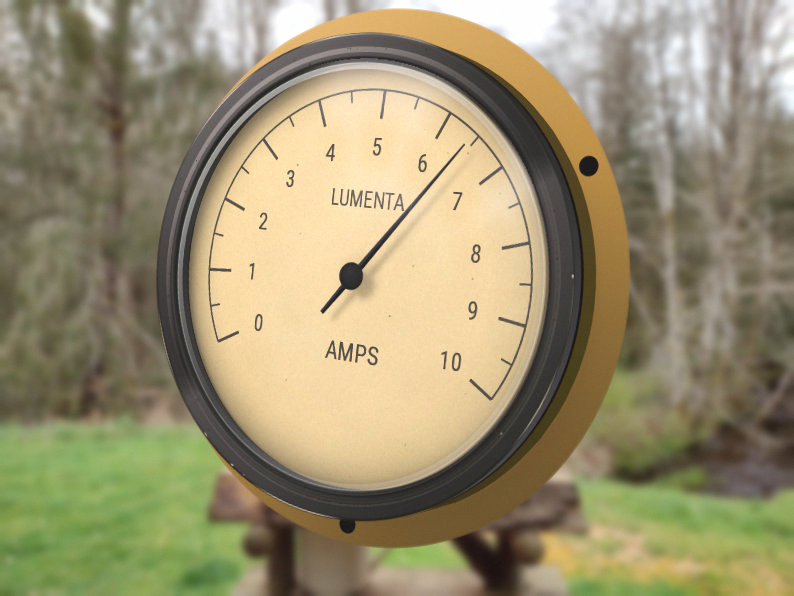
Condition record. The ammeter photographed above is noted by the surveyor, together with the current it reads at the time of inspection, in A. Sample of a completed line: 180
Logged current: 6.5
